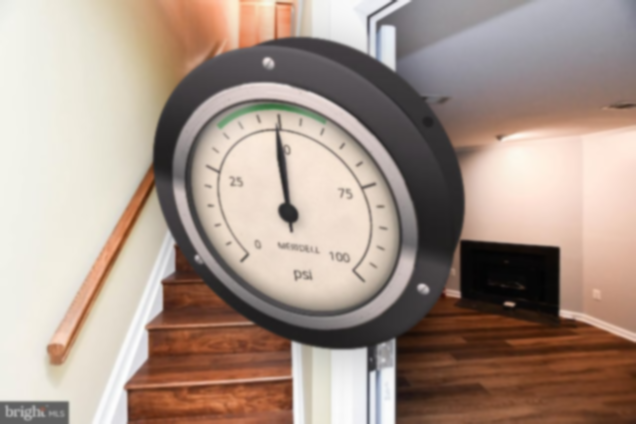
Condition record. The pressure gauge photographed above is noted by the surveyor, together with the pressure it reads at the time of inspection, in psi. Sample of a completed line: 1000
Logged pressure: 50
